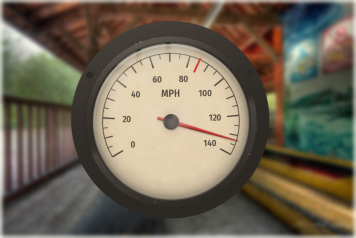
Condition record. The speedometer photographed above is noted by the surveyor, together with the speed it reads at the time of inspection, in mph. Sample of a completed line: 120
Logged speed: 132.5
